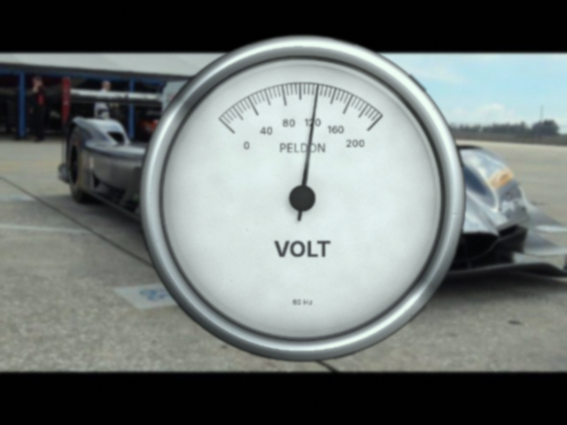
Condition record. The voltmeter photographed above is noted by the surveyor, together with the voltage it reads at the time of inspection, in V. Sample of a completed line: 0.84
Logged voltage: 120
